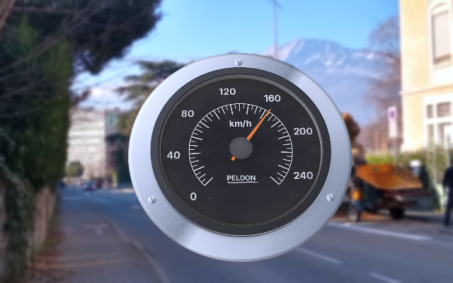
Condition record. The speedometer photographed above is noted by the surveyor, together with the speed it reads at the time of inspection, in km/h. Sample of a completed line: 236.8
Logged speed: 165
